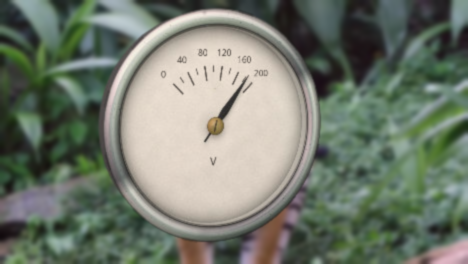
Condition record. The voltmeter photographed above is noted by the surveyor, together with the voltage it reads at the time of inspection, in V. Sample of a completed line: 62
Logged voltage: 180
